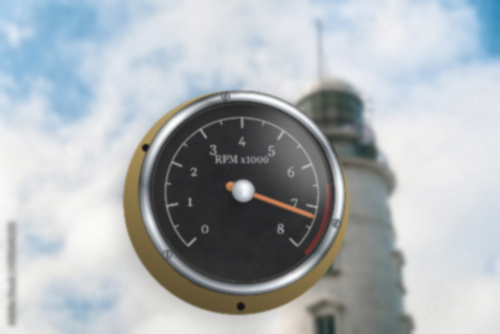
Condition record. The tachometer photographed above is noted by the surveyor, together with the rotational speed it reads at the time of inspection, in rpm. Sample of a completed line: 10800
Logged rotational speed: 7250
